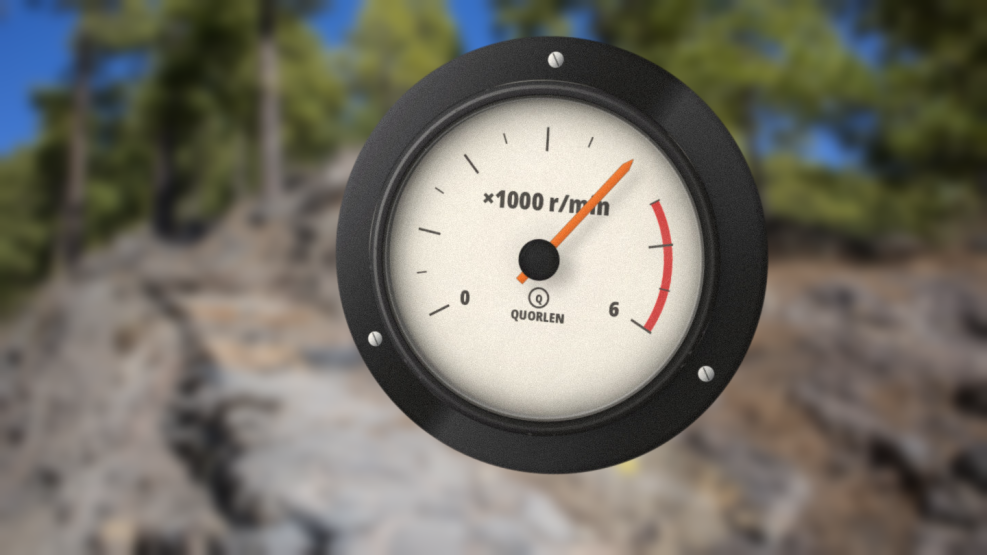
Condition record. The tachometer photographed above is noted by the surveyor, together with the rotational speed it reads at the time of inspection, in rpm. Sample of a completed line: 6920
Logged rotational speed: 4000
